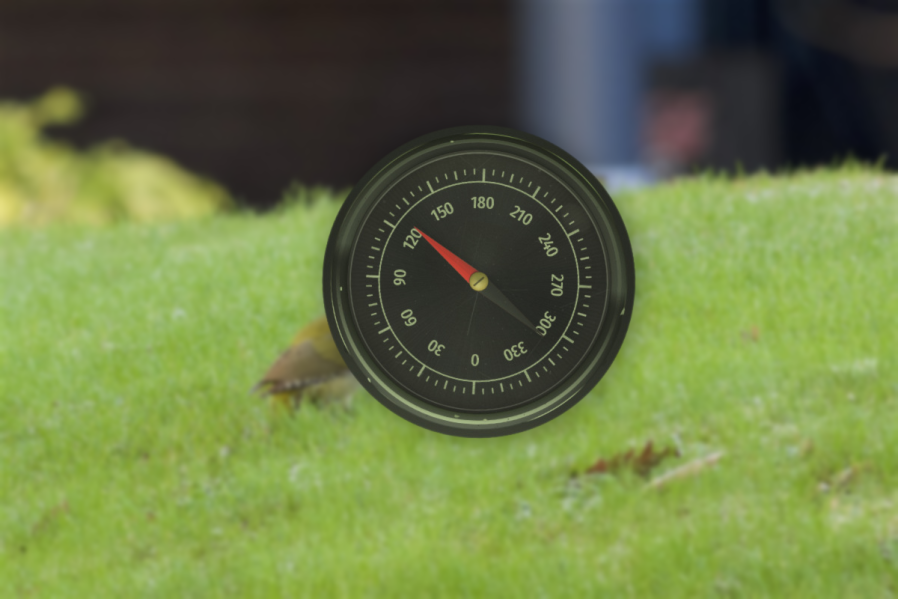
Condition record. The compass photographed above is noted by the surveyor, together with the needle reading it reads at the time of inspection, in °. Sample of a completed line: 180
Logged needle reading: 127.5
